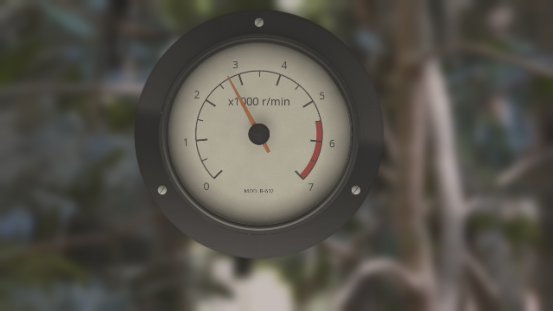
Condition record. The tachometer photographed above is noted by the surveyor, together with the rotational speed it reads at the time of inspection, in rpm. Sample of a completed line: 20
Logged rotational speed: 2750
